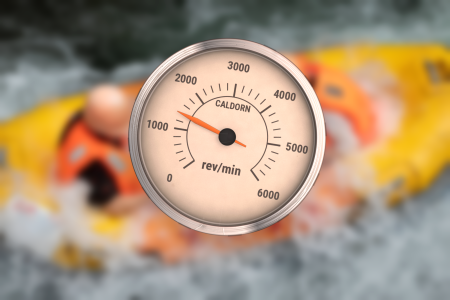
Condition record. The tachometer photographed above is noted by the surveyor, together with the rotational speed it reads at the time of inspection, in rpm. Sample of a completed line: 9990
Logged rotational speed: 1400
